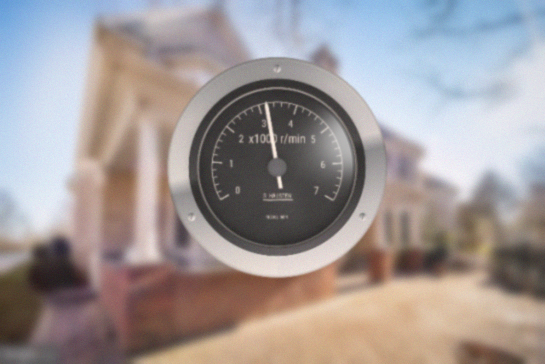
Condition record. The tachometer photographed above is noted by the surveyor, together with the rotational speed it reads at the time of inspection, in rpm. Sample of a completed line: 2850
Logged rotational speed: 3200
